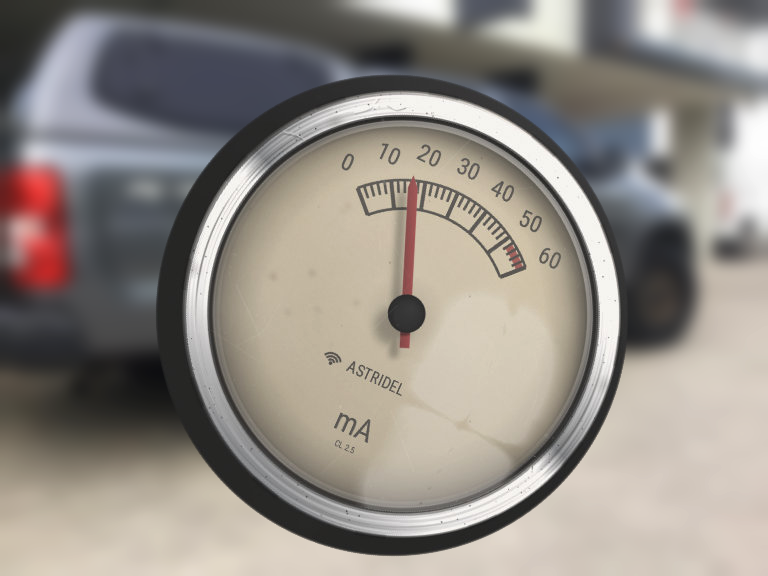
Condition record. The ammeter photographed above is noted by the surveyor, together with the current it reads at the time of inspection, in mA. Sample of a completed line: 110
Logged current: 16
